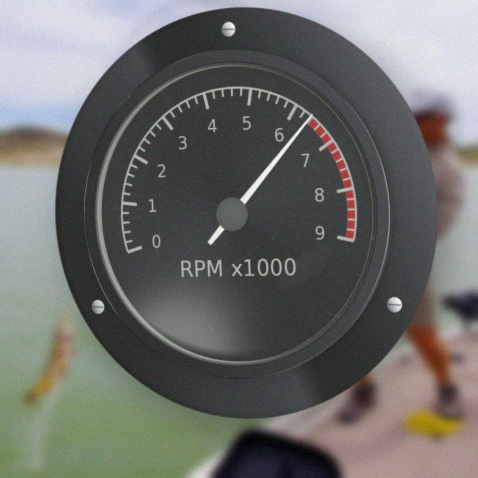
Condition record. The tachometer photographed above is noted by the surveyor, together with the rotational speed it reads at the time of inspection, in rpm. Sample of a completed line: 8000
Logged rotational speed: 6400
